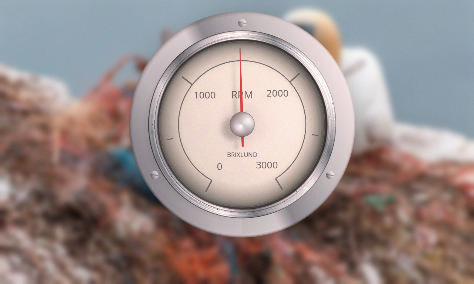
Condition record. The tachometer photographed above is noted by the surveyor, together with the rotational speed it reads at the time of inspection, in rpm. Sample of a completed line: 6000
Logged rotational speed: 1500
